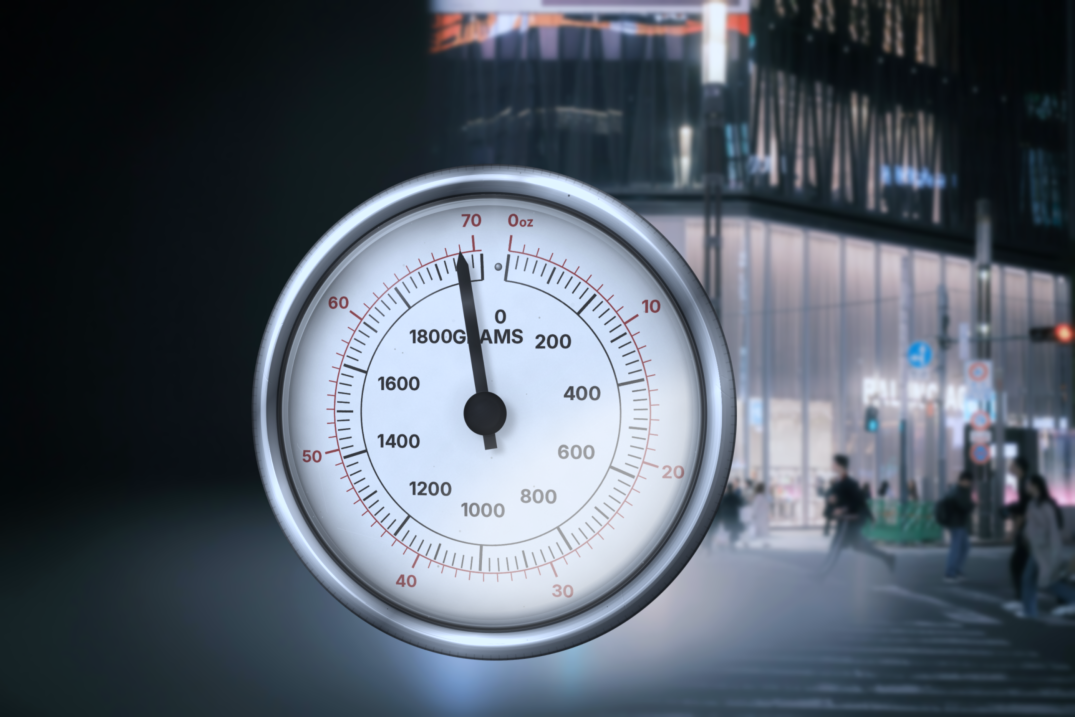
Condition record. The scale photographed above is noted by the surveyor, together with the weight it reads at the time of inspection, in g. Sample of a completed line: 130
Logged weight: 1960
